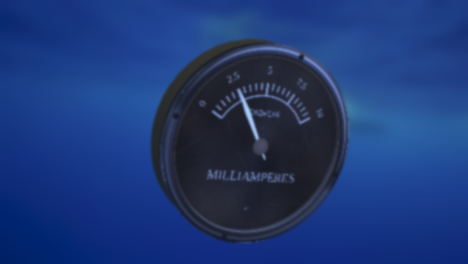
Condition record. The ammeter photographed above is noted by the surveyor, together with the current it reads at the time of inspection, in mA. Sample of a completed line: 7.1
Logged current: 2.5
